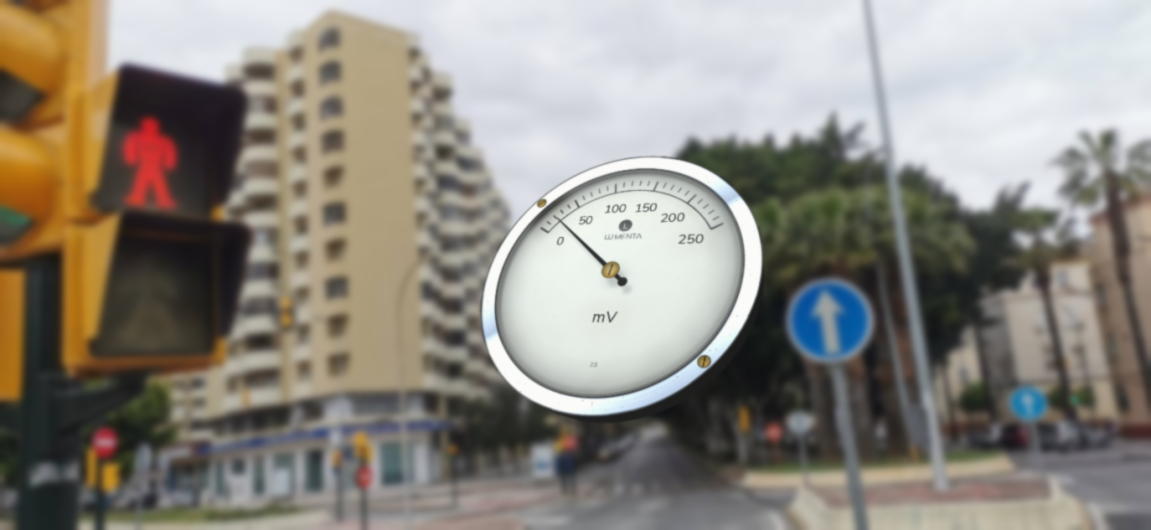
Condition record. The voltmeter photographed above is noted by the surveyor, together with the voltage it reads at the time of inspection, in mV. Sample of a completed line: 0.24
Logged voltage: 20
